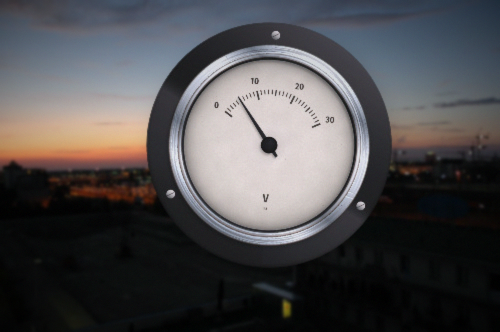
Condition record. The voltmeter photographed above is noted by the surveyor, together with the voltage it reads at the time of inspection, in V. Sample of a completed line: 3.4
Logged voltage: 5
